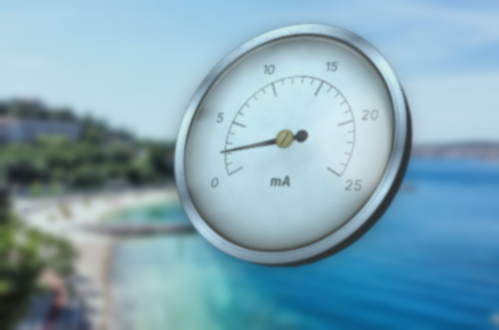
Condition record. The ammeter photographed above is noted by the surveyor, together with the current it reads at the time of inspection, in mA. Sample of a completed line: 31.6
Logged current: 2
